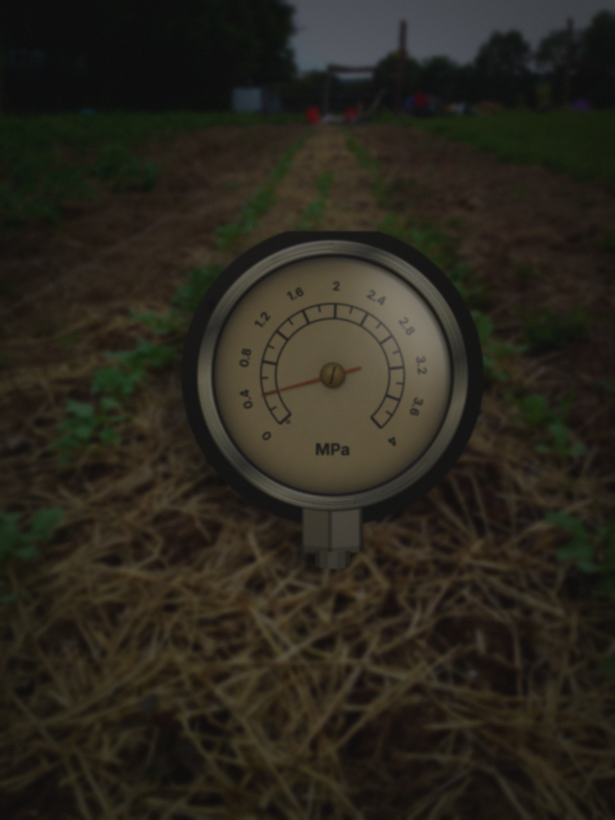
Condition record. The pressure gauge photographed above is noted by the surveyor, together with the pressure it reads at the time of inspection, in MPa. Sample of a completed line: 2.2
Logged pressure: 0.4
